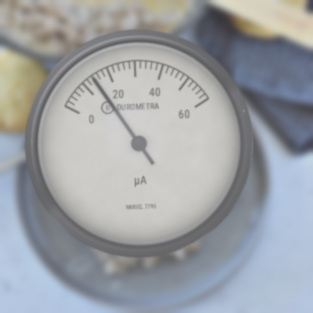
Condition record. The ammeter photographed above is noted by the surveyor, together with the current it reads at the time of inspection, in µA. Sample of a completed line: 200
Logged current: 14
